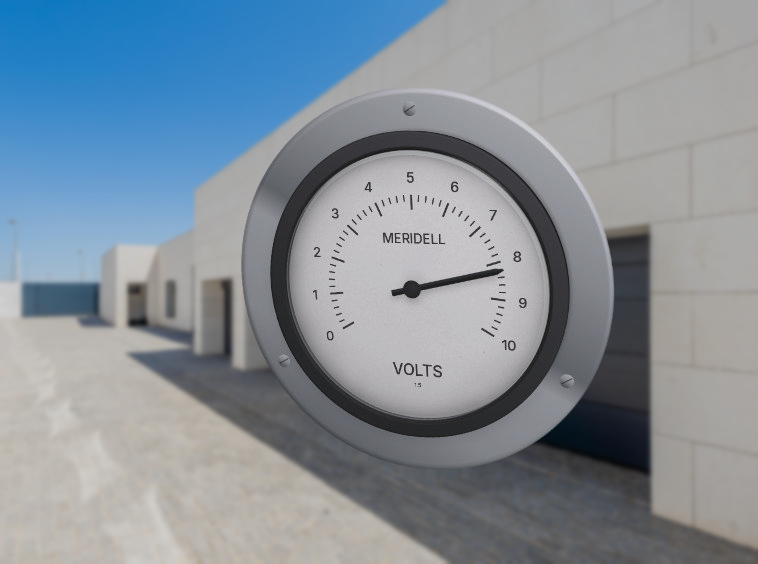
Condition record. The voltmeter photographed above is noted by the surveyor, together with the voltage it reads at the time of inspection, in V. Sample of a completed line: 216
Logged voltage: 8.2
